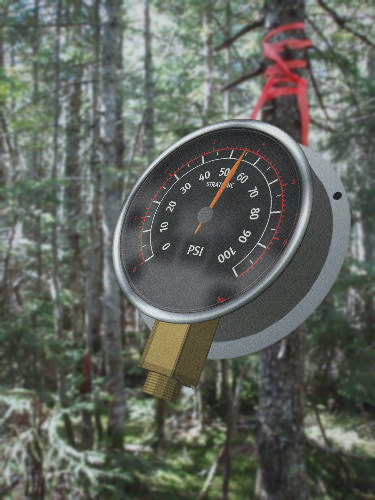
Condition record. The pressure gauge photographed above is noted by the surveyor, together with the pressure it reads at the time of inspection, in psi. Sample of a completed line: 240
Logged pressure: 55
